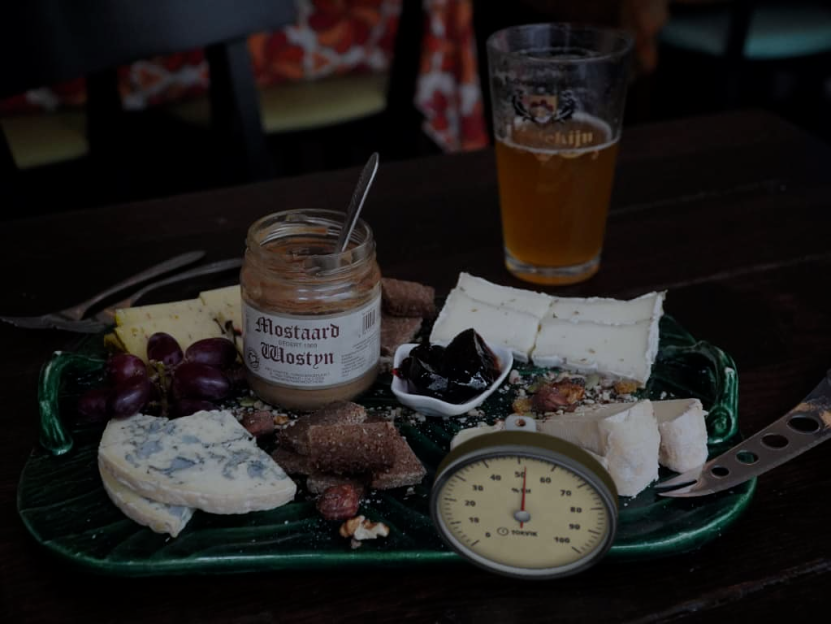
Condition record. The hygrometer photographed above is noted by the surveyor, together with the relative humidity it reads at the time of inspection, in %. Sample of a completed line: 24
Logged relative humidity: 52
